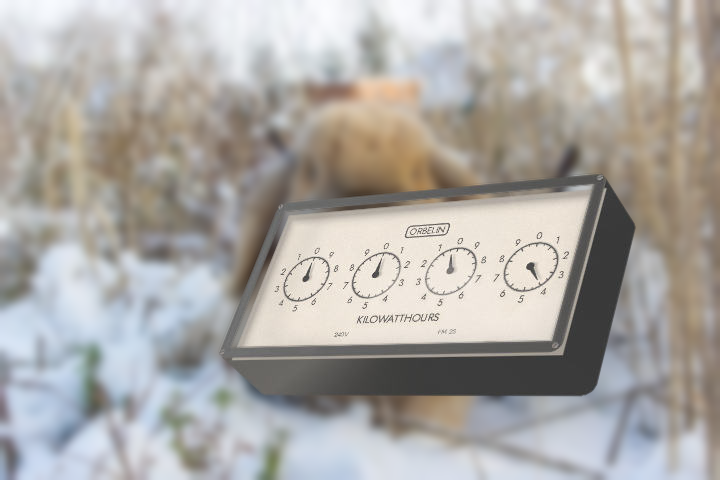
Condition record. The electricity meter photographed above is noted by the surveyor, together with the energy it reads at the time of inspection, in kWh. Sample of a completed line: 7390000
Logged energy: 4
